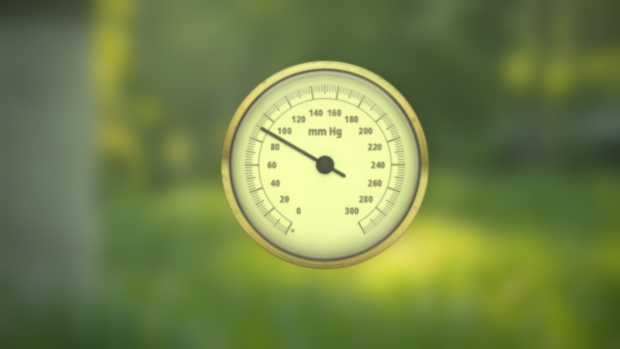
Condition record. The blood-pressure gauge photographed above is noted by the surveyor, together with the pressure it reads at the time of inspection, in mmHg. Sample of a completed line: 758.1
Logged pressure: 90
